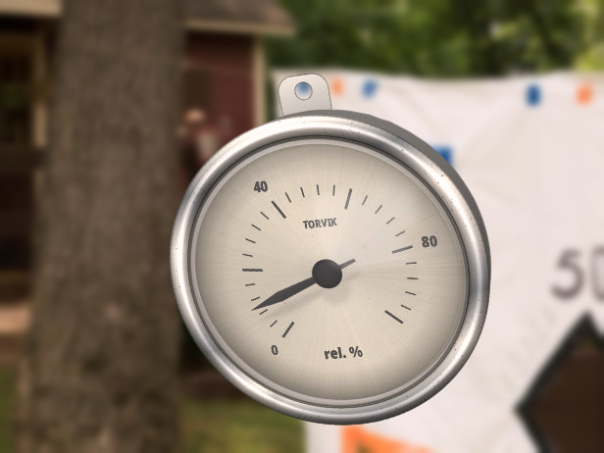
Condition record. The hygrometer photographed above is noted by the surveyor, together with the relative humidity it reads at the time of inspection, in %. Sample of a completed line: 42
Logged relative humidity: 10
